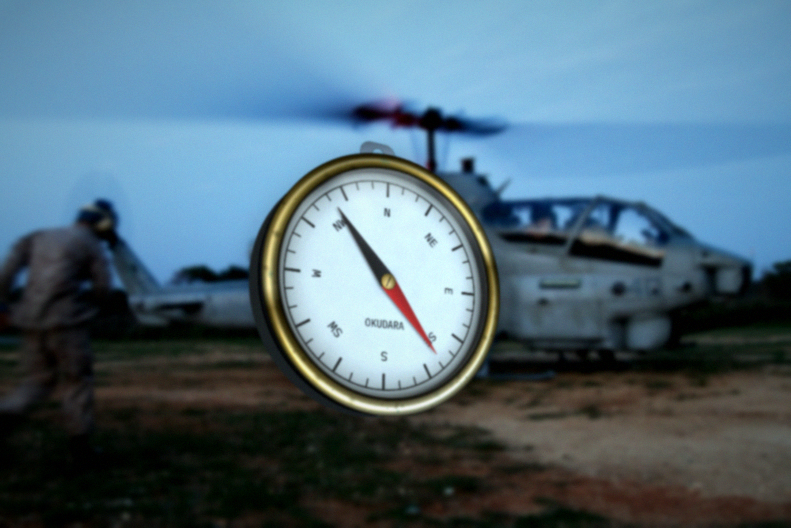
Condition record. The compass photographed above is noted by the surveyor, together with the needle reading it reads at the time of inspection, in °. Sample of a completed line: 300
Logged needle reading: 140
